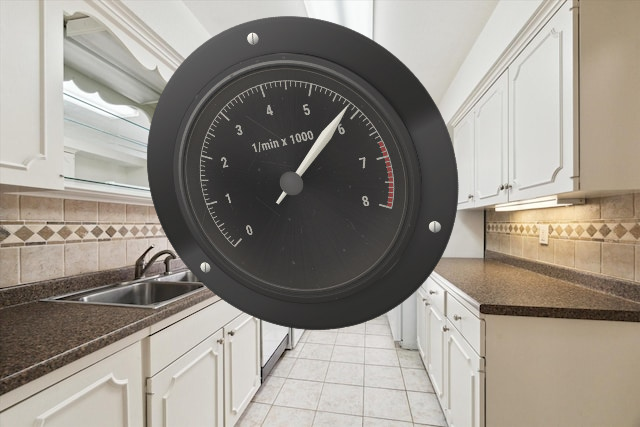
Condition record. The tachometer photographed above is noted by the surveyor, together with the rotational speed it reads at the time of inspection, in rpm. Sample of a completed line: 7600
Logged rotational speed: 5800
